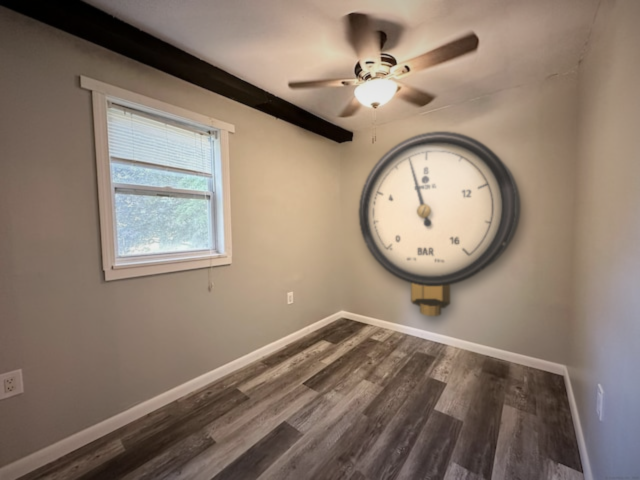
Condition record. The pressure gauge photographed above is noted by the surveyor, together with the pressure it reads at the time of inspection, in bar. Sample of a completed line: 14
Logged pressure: 7
